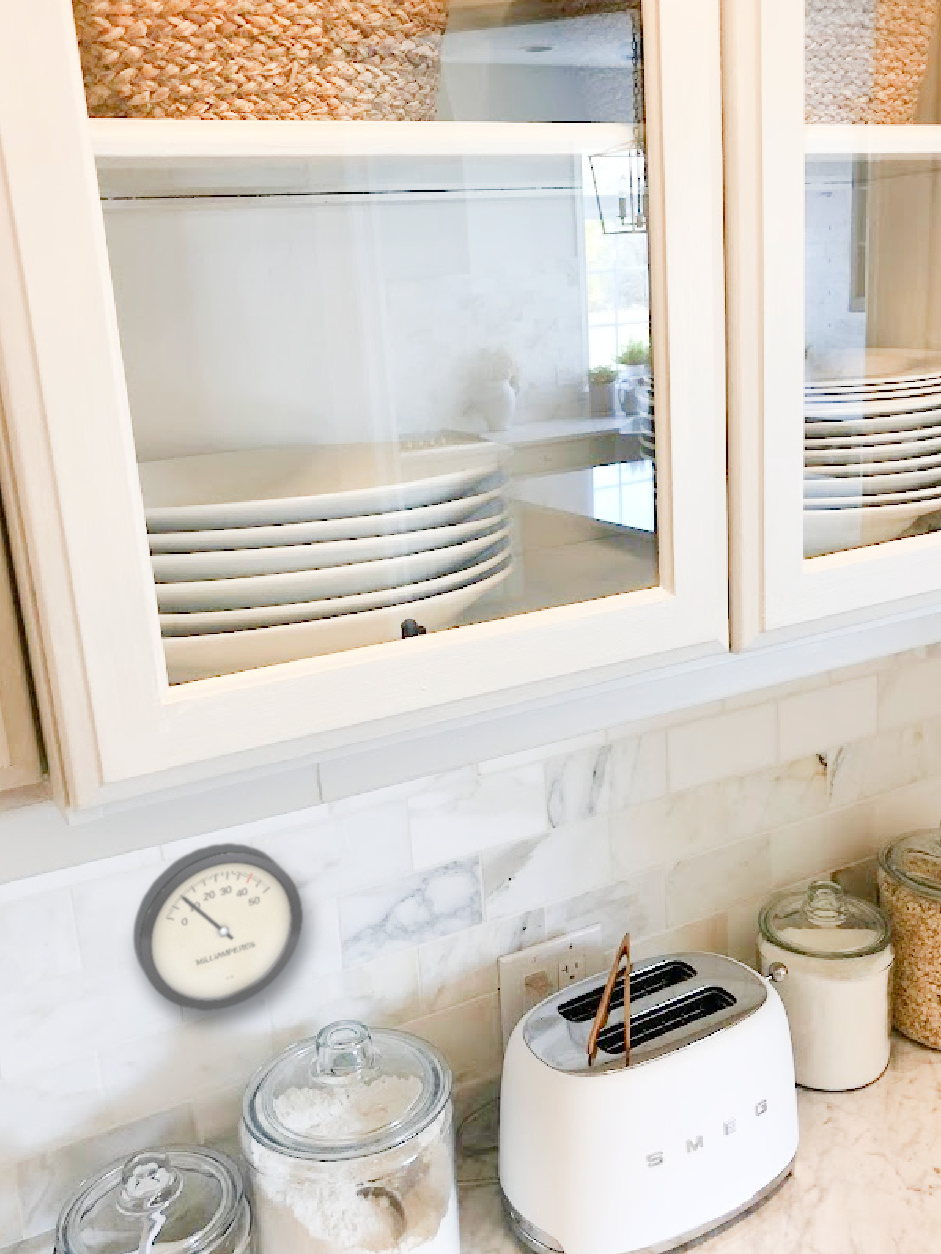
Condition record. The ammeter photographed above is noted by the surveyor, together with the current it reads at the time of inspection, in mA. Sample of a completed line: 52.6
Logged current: 10
